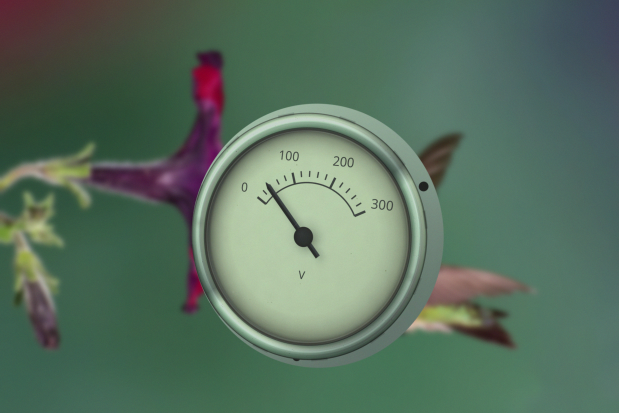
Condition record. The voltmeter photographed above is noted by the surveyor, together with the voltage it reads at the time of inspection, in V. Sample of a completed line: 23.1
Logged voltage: 40
